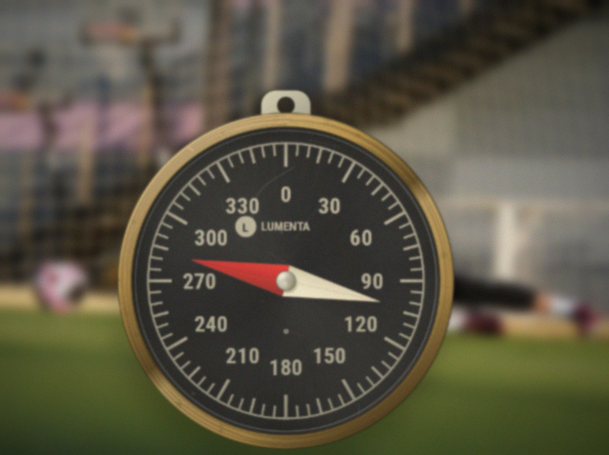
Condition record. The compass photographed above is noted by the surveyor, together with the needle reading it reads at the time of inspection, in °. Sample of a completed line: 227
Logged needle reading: 282.5
